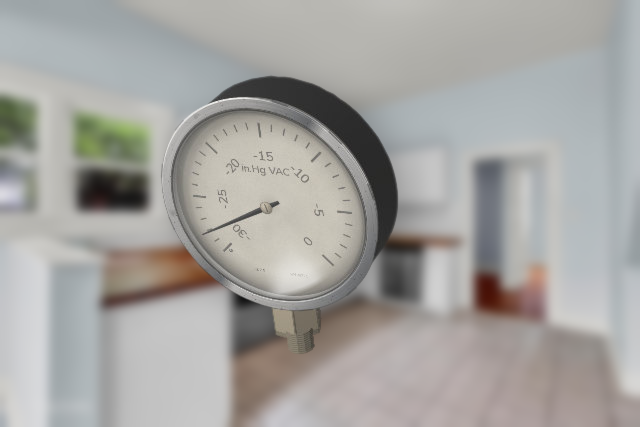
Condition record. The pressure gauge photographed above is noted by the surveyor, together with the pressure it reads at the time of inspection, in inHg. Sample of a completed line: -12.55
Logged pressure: -28
